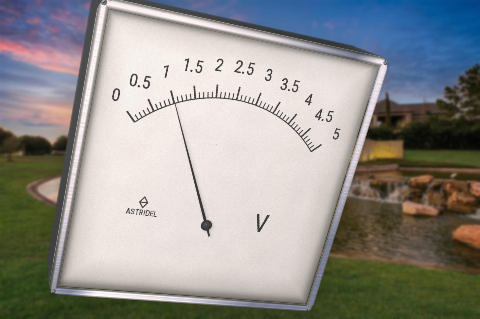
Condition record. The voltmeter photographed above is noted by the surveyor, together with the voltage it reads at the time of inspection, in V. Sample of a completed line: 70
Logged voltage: 1
